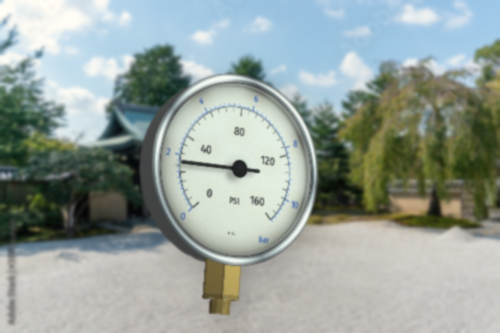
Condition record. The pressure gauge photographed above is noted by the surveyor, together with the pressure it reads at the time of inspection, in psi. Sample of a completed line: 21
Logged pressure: 25
